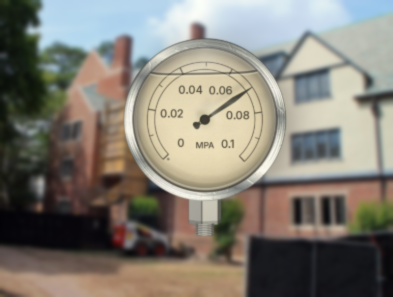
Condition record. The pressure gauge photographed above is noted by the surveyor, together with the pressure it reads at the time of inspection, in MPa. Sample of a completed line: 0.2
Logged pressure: 0.07
